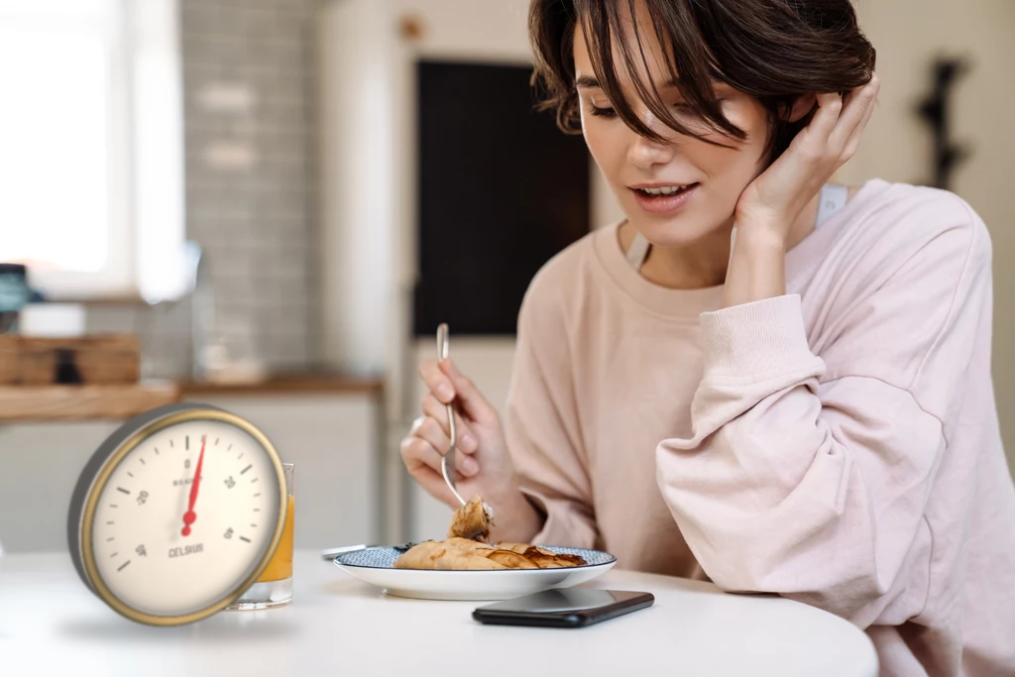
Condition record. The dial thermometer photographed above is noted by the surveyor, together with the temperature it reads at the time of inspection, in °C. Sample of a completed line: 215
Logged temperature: 4
